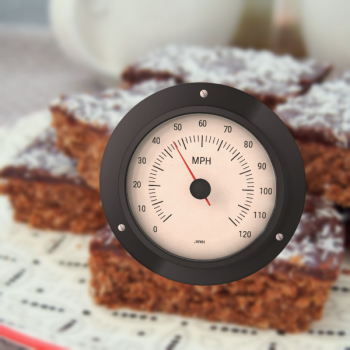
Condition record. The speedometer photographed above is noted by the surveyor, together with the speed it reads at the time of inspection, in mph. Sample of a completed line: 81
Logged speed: 46
